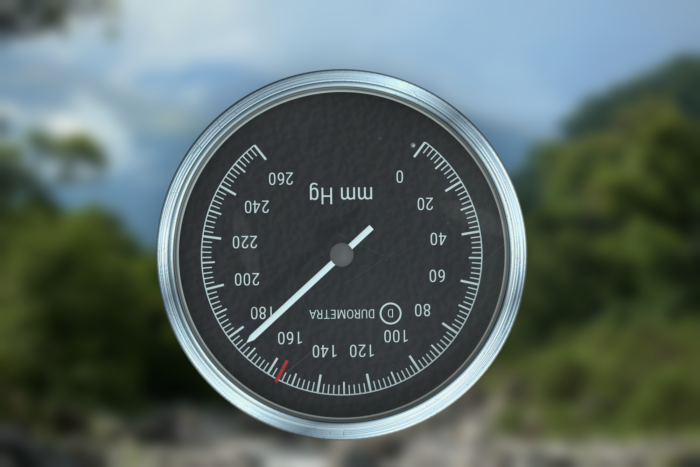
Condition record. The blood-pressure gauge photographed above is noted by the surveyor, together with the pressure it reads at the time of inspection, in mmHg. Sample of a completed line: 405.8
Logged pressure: 174
